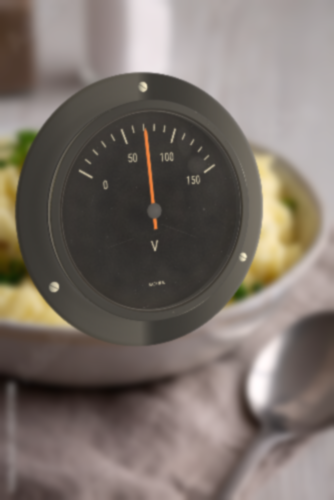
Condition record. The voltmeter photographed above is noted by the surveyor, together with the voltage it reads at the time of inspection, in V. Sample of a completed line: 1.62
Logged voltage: 70
